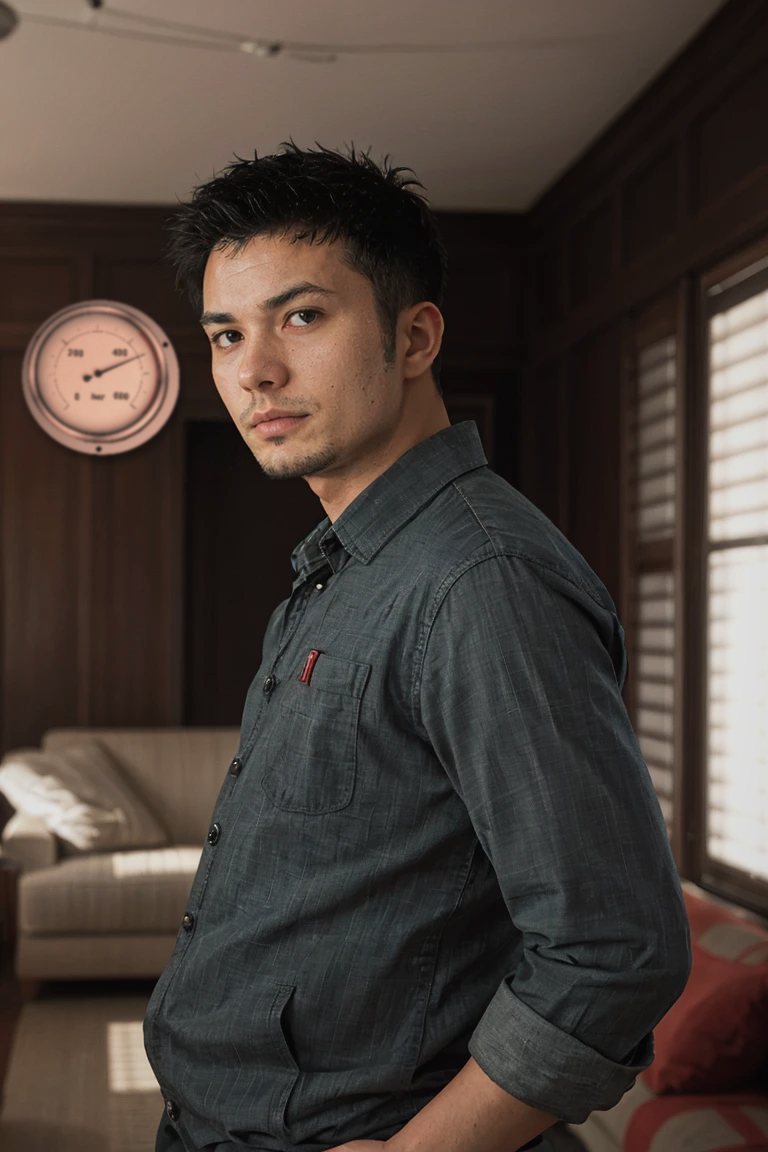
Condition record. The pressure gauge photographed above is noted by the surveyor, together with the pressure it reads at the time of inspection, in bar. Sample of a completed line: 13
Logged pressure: 450
